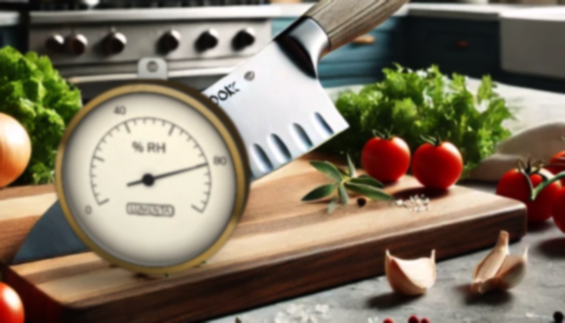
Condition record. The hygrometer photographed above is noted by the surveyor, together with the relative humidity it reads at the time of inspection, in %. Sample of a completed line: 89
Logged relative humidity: 80
